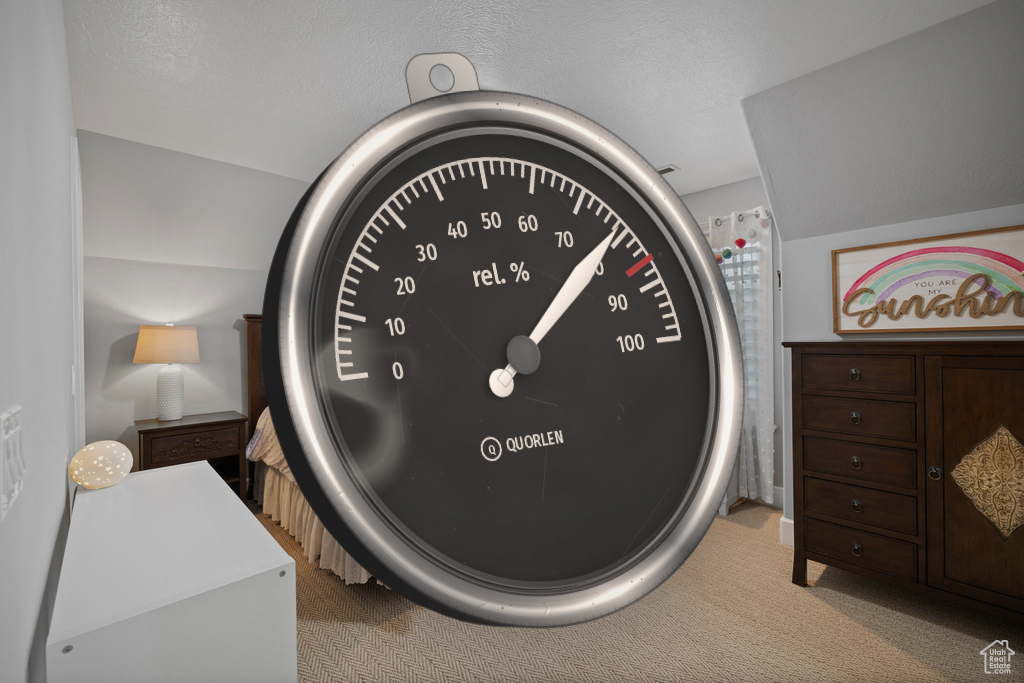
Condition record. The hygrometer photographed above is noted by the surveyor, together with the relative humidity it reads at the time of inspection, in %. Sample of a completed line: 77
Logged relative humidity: 78
